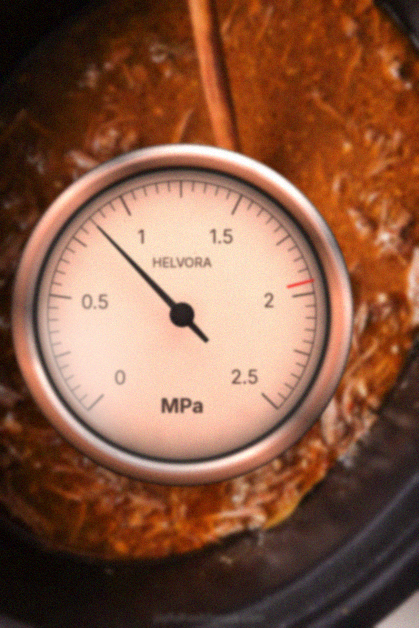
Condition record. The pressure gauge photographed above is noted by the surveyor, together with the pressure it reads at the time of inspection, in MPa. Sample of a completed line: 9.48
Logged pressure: 0.85
